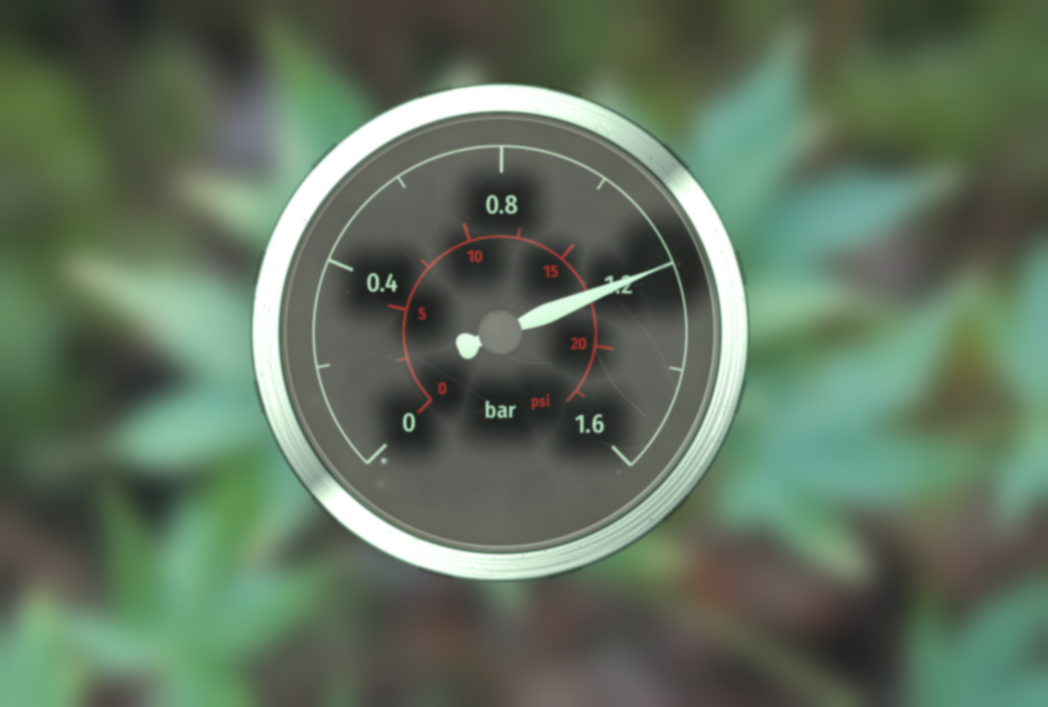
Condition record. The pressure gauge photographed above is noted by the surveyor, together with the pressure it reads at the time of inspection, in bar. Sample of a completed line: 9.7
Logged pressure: 1.2
